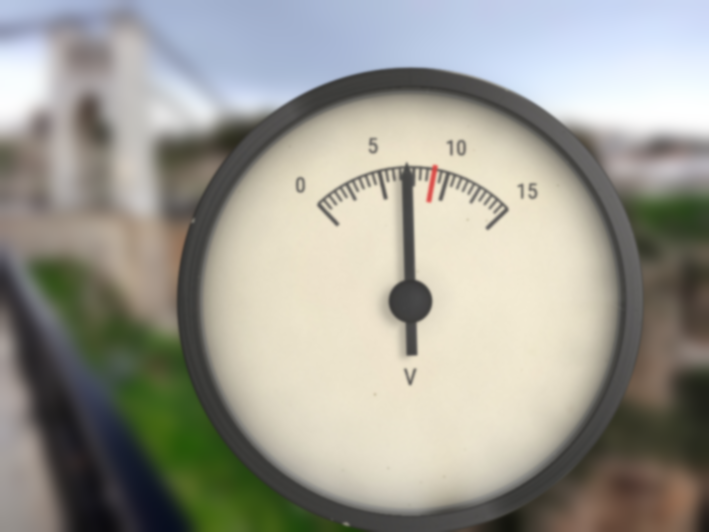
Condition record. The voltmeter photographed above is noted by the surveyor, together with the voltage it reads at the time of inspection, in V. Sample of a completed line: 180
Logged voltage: 7
